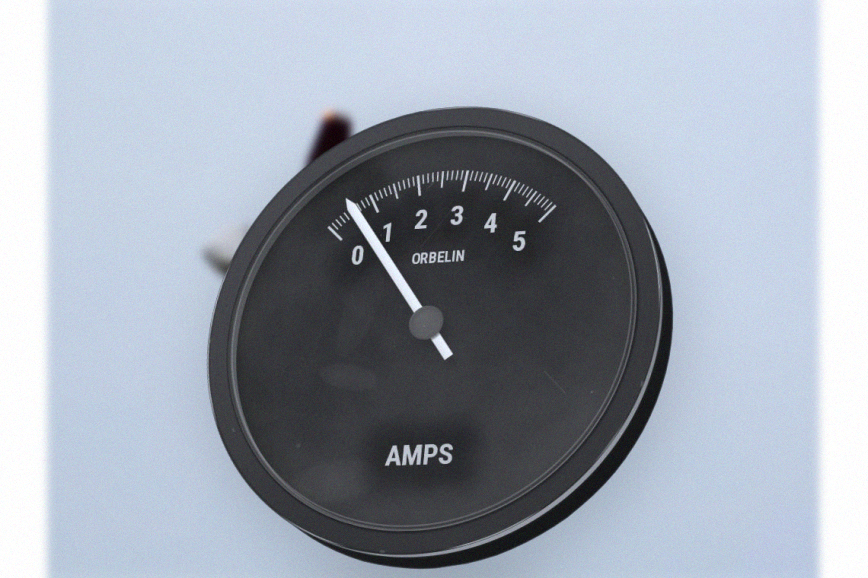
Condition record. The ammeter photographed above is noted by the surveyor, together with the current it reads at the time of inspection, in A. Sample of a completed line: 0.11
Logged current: 0.6
